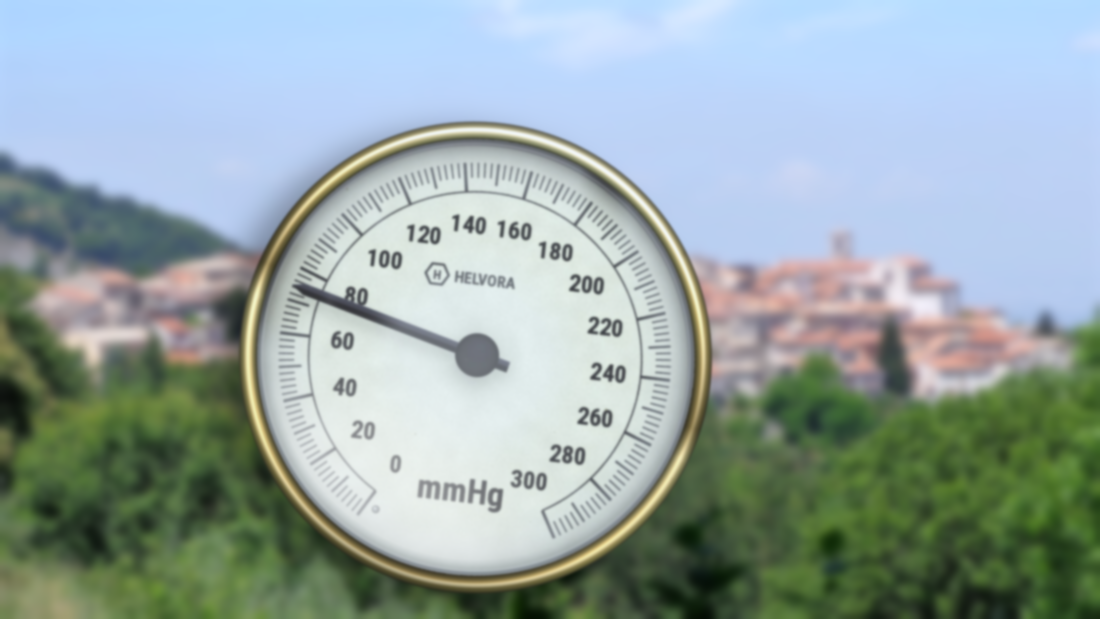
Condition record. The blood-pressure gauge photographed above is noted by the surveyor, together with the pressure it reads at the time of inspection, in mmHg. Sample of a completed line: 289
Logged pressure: 74
